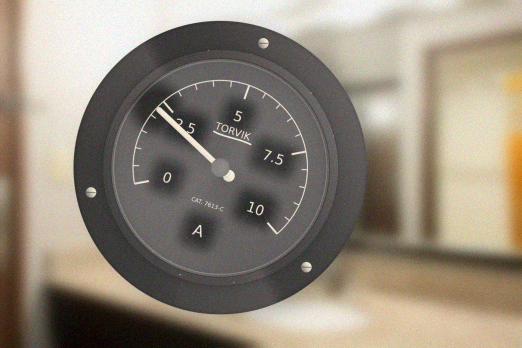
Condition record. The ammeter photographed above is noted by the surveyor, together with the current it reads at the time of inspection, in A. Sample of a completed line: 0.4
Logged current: 2.25
